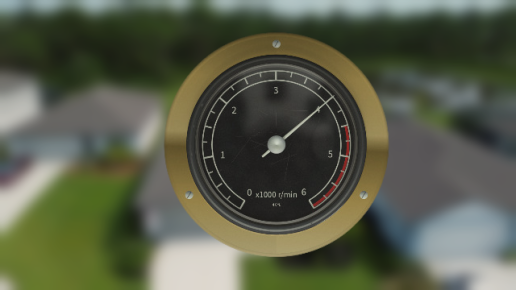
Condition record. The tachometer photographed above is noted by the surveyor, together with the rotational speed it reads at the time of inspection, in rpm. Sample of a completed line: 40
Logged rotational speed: 4000
